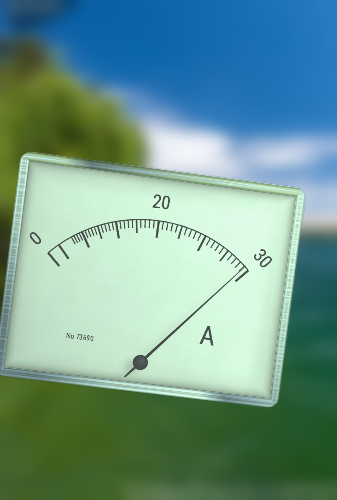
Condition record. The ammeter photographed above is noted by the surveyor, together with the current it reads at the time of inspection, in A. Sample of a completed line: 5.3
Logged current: 29.5
